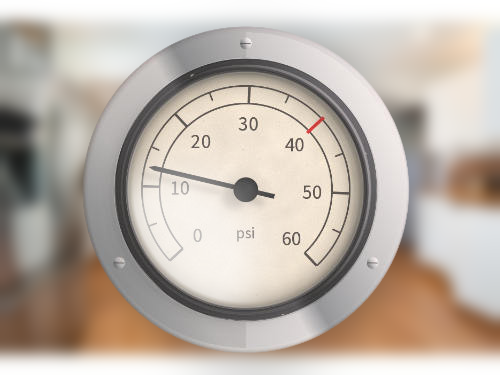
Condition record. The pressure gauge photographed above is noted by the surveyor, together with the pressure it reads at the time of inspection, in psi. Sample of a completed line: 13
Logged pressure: 12.5
